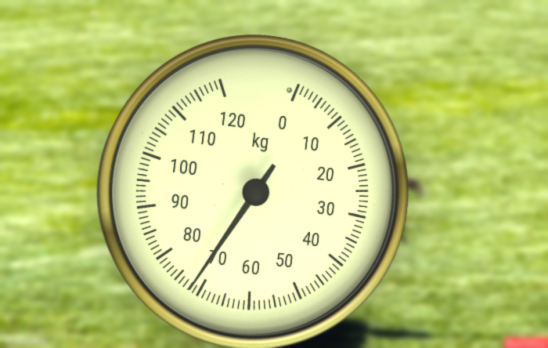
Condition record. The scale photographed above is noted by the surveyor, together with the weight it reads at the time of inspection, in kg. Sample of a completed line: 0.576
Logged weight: 72
